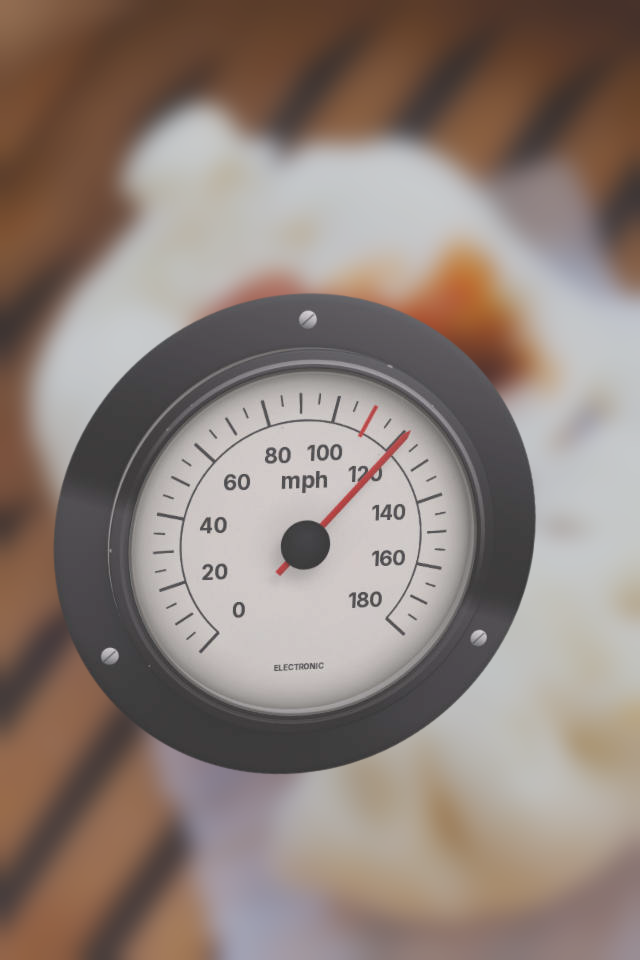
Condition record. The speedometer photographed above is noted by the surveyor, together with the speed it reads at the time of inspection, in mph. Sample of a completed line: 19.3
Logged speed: 120
